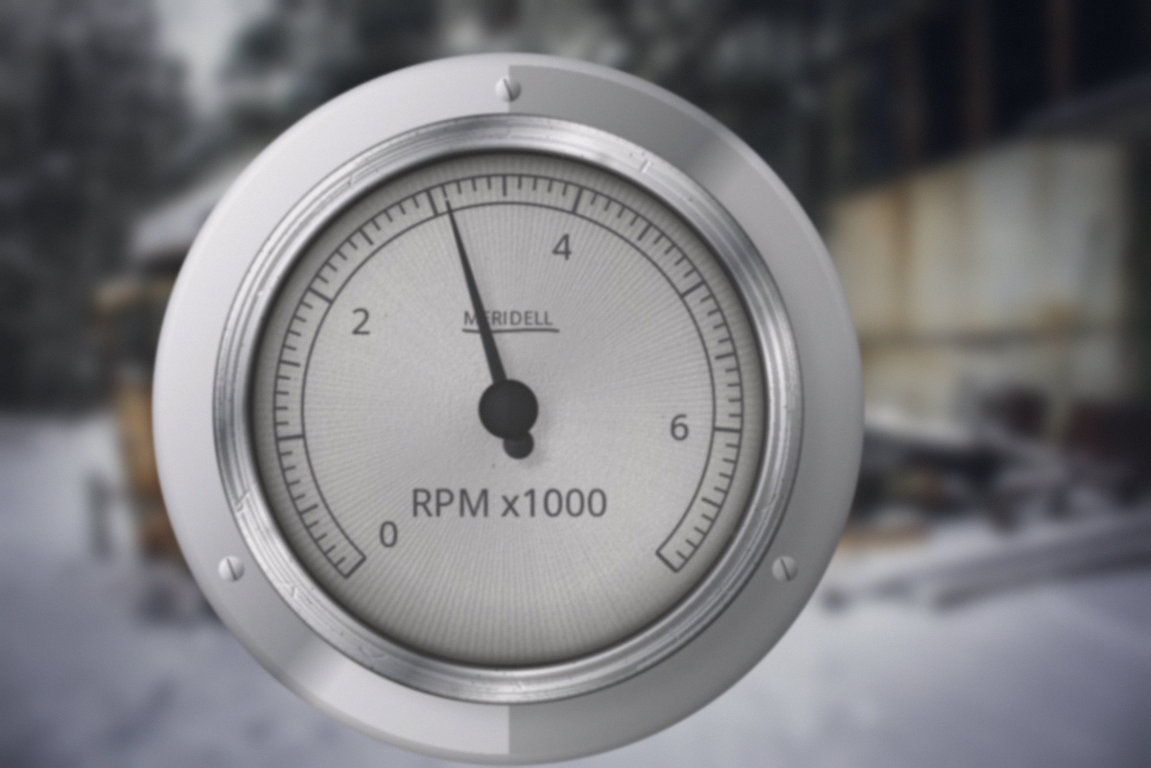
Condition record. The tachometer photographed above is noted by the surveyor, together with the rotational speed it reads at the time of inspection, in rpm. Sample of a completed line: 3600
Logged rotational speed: 3100
